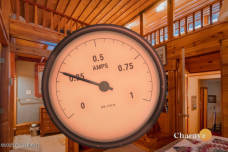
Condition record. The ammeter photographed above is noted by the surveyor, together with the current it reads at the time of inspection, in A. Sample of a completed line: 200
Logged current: 0.25
